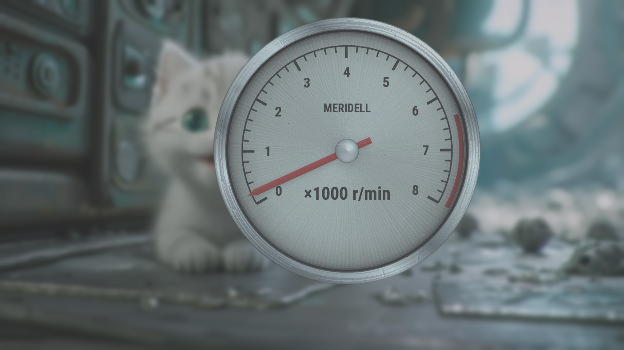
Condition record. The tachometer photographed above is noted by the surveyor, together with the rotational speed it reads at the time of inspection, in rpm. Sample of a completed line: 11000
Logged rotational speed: 200
